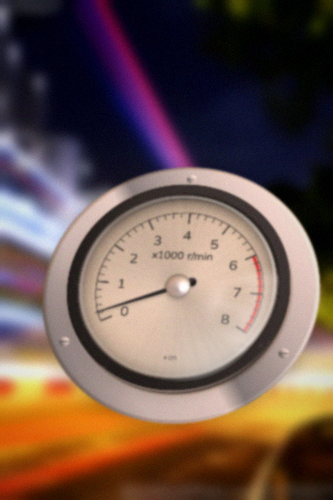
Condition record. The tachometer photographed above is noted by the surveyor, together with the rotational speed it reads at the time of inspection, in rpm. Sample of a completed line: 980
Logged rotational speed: 200
